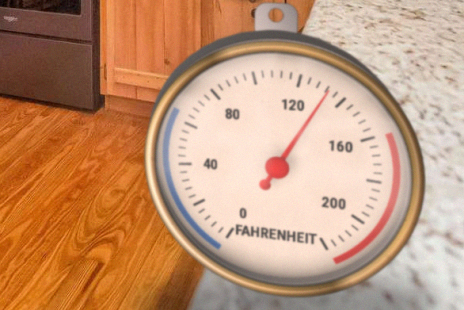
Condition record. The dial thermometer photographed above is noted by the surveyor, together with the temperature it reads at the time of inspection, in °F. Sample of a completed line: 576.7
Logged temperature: 132
